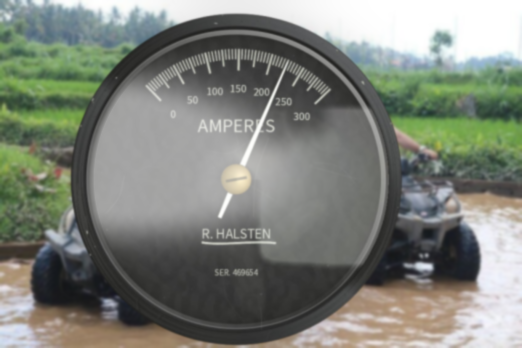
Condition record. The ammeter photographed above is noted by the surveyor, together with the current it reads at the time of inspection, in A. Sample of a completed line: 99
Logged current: 225
